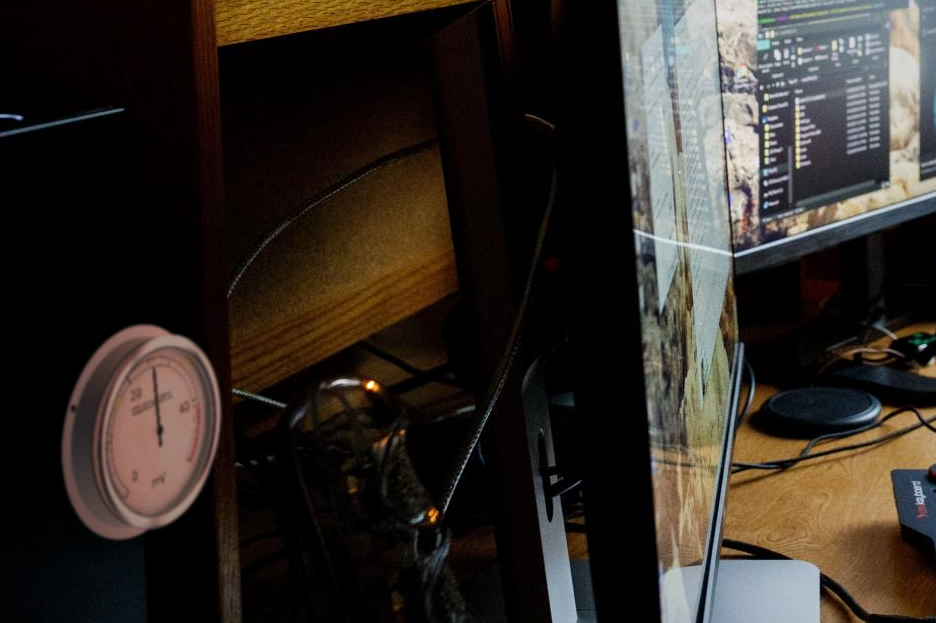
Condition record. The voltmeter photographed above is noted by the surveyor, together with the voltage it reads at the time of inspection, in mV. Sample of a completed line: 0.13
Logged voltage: 25
